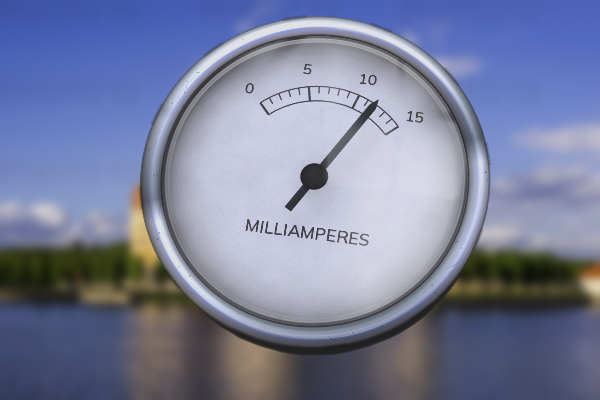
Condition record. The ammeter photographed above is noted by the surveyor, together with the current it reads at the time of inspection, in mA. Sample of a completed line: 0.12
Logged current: 12
